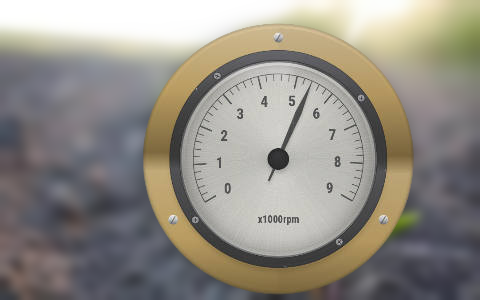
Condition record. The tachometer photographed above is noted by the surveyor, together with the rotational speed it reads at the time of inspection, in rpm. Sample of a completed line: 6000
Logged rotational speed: 5400
